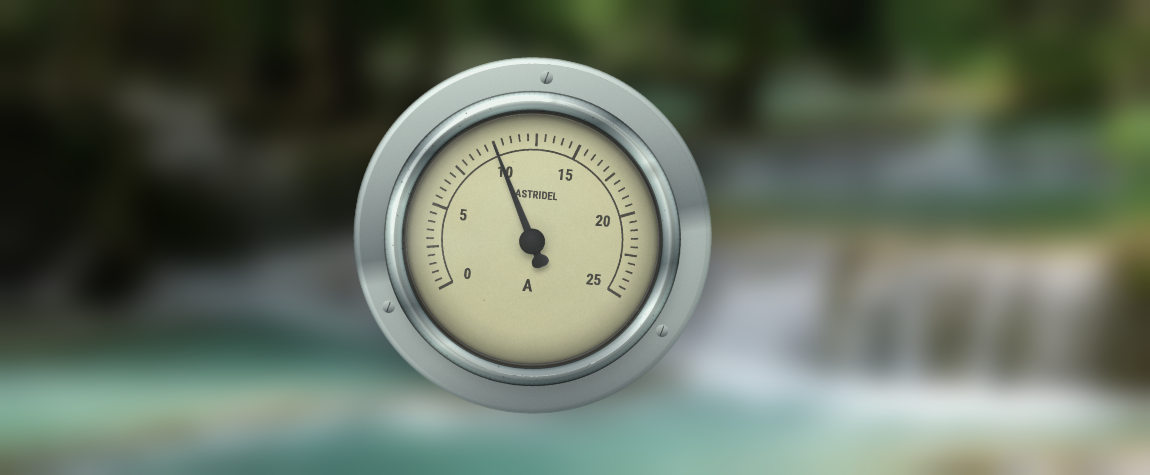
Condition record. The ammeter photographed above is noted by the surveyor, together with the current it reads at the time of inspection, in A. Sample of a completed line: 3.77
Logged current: 10
